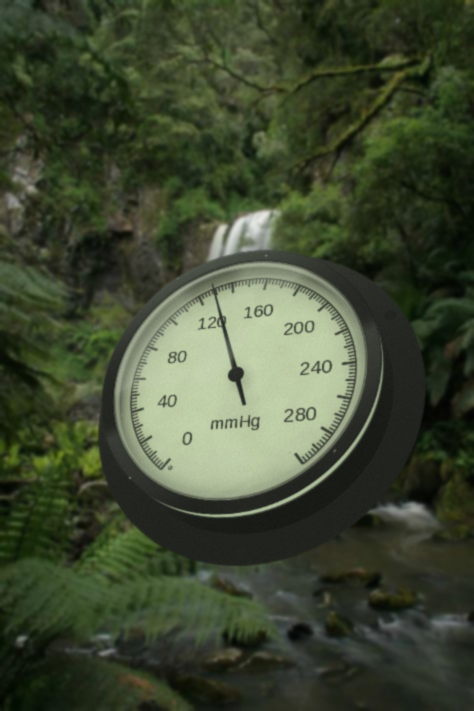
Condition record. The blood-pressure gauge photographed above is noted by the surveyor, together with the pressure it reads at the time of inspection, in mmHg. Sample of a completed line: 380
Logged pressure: 130
